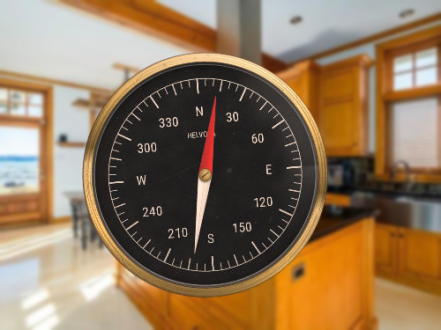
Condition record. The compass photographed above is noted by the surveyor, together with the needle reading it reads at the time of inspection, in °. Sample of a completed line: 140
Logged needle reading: 12.5
